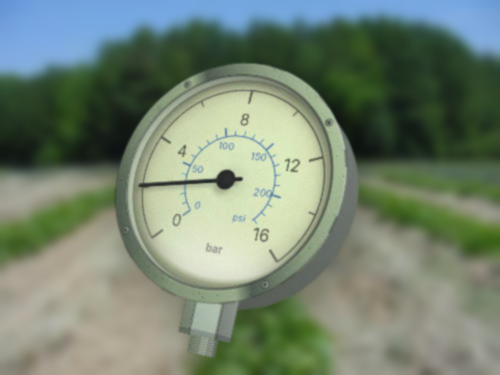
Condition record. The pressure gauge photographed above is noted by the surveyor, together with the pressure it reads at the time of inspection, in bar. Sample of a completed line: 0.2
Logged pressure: 2
